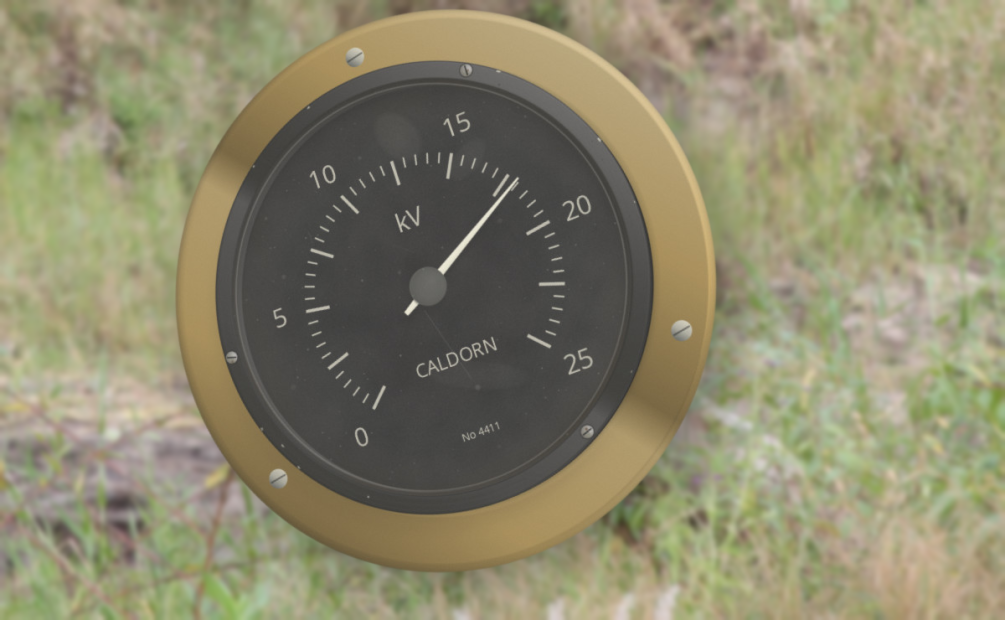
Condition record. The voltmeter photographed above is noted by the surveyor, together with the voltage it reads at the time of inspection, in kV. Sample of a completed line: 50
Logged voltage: 18
